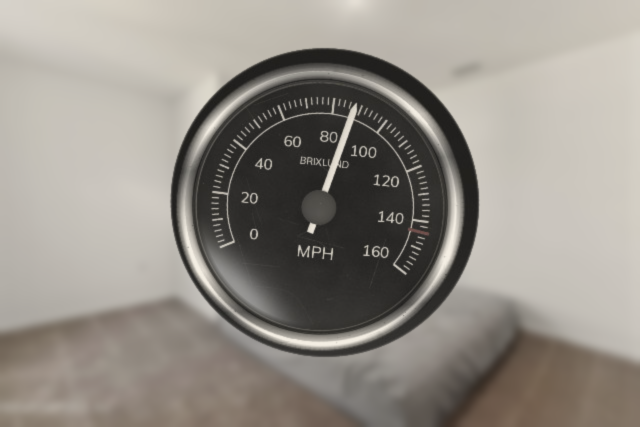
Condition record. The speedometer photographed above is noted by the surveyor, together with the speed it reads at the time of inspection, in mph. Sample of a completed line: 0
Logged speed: 88
